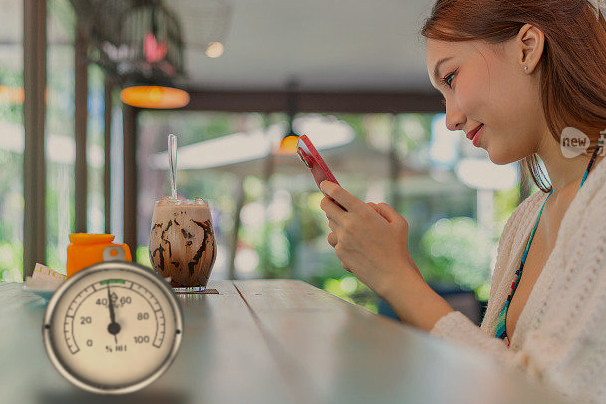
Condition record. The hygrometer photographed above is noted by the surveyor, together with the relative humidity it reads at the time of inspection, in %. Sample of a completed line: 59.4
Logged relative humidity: 48
